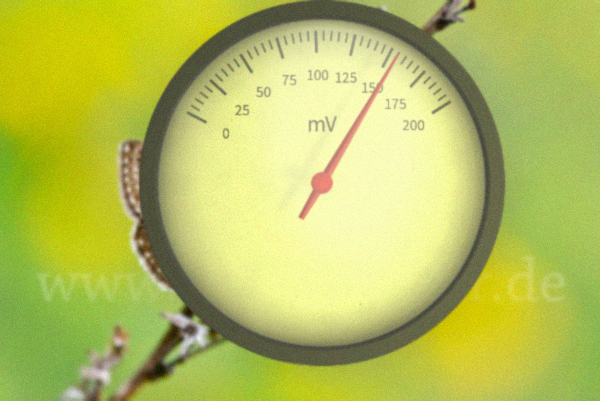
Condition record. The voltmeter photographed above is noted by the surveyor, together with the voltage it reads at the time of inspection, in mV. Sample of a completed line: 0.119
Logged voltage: 155
